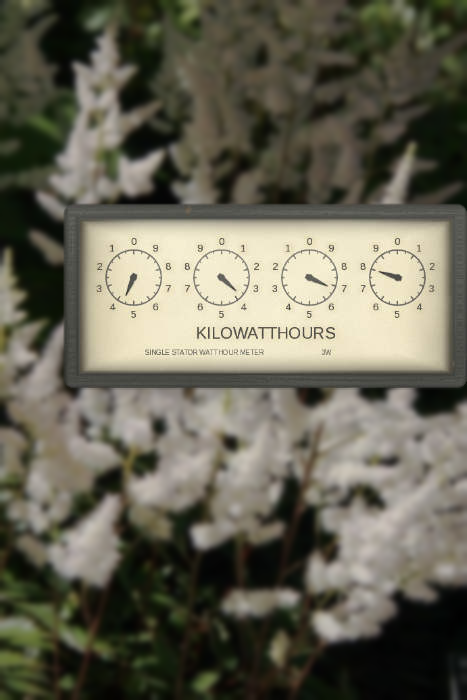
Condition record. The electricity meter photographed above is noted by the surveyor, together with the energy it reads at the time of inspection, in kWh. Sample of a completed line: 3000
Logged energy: 4368
